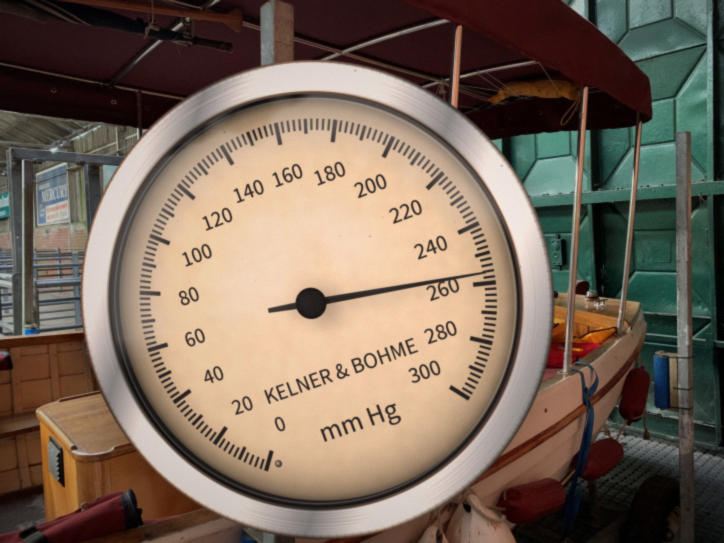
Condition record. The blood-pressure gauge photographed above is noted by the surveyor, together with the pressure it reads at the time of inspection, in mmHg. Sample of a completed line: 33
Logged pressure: 256
